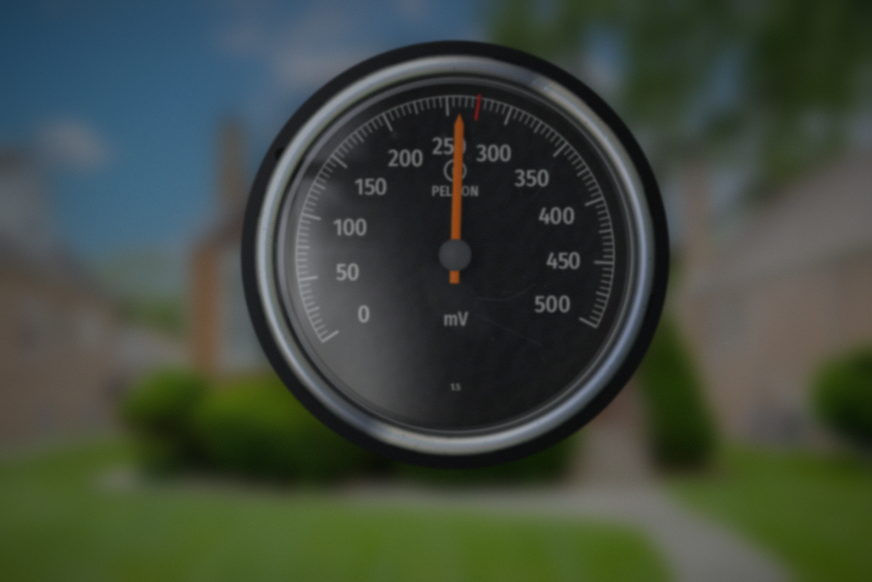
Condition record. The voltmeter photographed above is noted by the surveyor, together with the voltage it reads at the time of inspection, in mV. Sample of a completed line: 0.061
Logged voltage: 260
